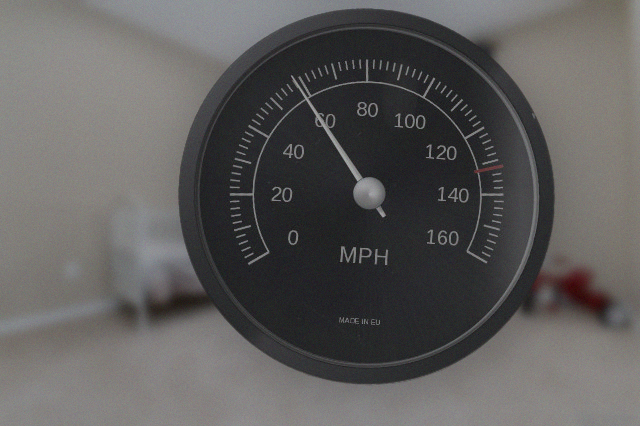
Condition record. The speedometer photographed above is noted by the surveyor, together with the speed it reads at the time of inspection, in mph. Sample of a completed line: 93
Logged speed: 58
